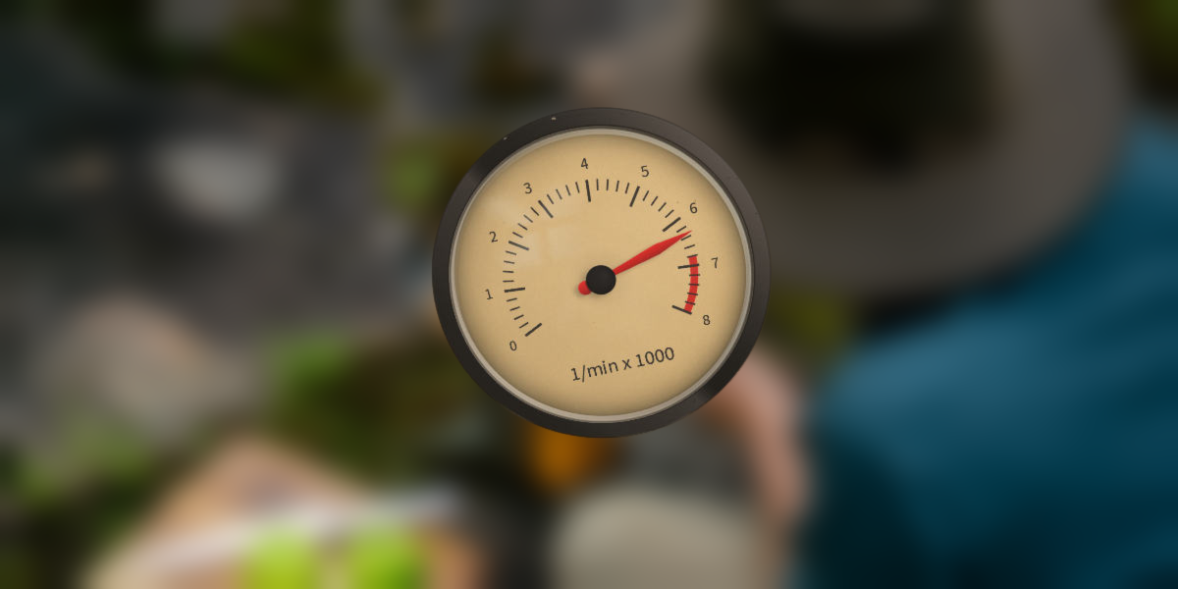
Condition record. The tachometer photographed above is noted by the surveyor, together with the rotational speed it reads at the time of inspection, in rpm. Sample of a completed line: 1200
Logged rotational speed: 6300
